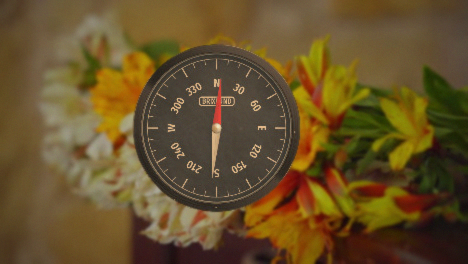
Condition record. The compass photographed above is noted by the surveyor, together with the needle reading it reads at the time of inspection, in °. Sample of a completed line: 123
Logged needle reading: 5
